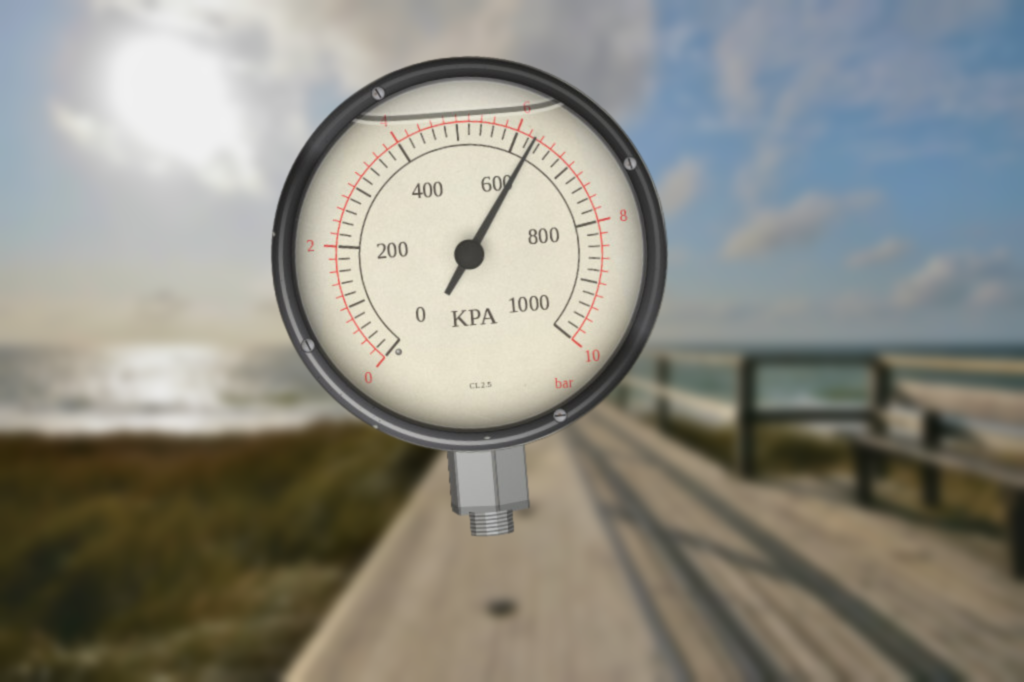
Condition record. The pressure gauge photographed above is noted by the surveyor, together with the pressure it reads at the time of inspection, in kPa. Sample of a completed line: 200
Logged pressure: 630
